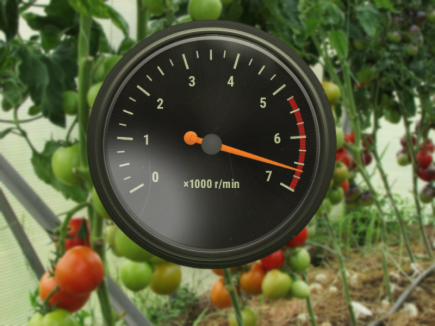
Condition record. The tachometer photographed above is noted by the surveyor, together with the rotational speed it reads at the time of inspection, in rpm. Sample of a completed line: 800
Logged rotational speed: 6625
